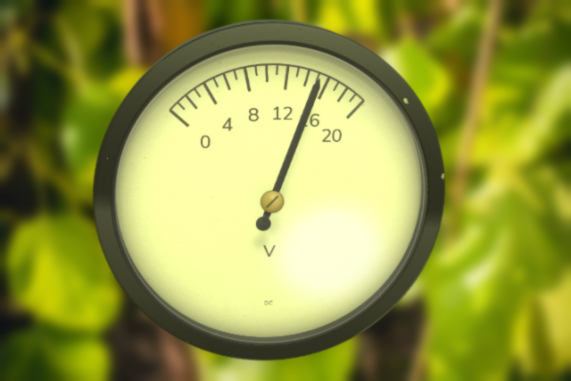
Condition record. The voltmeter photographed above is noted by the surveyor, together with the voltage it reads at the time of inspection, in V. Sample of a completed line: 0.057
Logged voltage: 15
